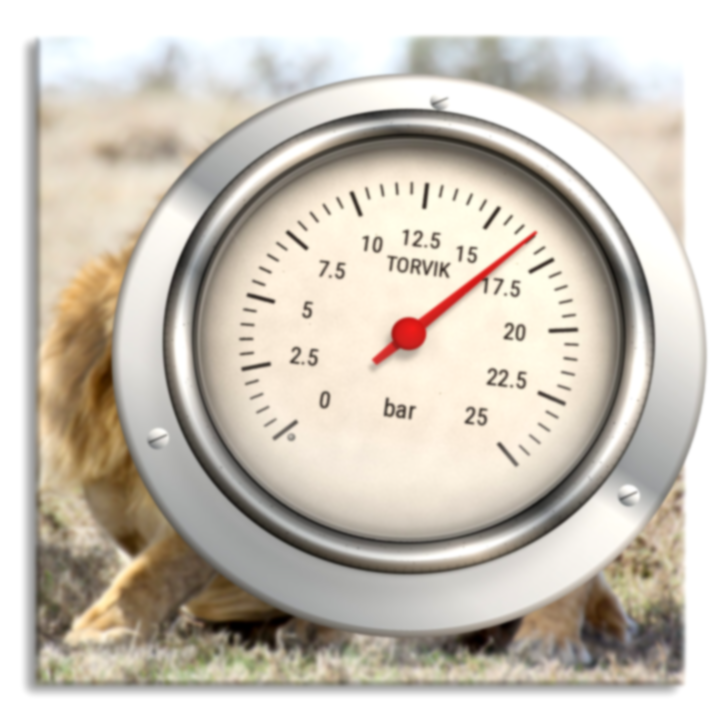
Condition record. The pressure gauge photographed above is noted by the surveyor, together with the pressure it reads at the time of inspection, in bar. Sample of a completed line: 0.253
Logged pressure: 16.5
